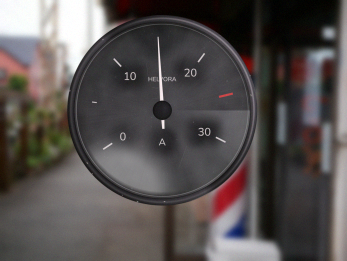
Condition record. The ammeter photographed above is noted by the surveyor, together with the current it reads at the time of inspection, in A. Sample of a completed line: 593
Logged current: 15
